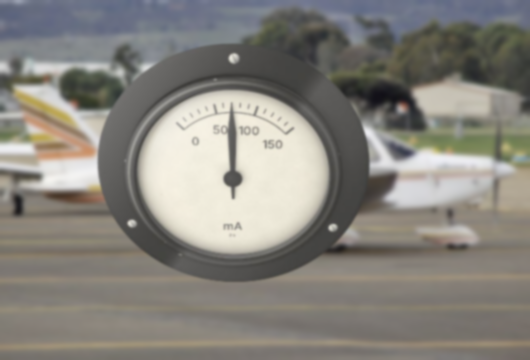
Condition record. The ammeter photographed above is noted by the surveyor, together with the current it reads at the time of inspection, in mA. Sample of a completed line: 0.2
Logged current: 70
